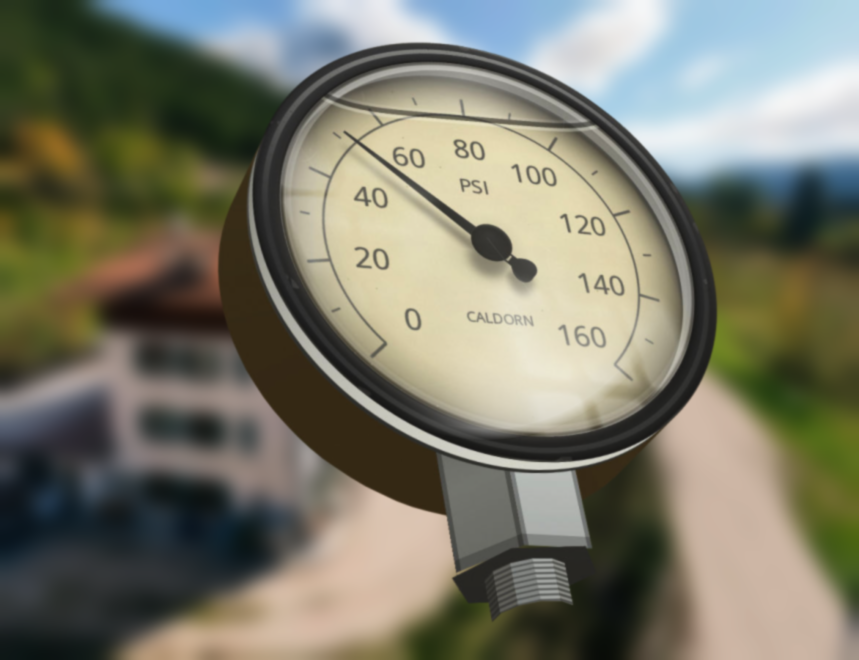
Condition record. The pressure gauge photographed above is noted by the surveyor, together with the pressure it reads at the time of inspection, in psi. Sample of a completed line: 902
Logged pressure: 50
